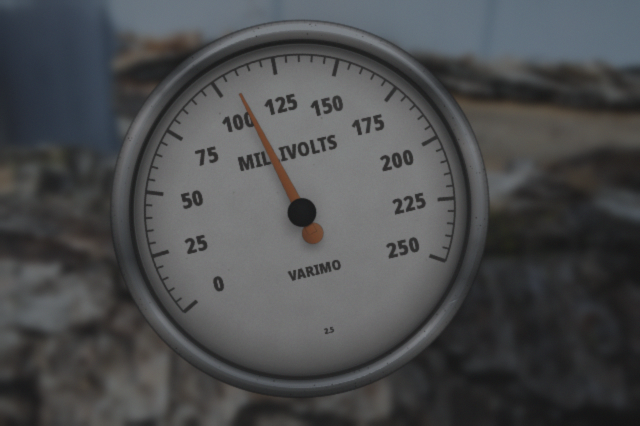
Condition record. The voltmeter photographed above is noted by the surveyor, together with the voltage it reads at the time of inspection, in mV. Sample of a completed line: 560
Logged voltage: 107.5
